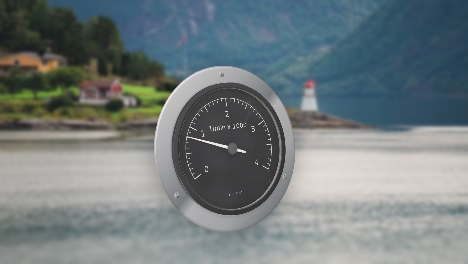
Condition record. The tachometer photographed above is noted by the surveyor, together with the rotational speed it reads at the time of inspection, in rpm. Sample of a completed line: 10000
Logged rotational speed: 800
